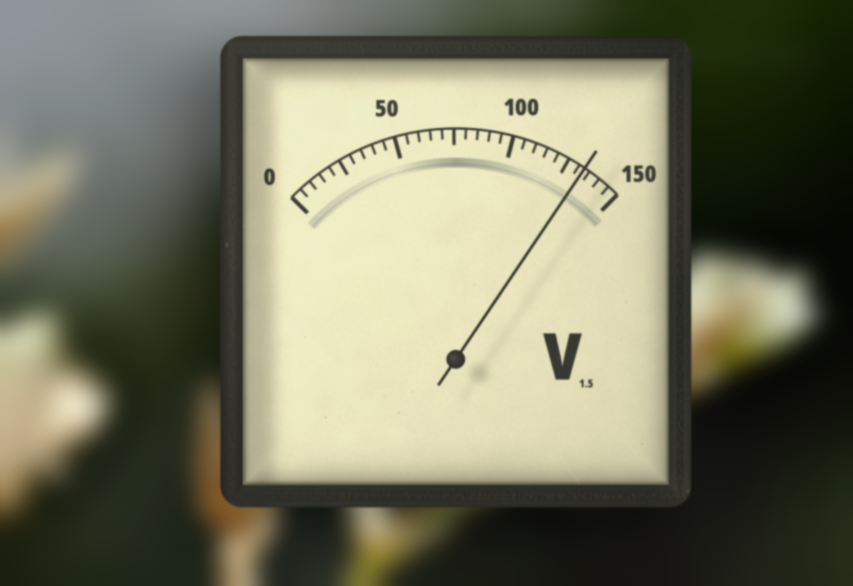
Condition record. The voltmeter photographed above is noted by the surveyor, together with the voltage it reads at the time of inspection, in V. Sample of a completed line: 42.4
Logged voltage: 132.5
